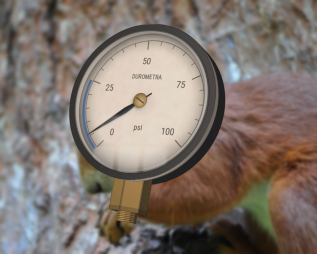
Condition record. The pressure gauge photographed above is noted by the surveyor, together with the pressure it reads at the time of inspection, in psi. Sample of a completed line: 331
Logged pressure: 5
